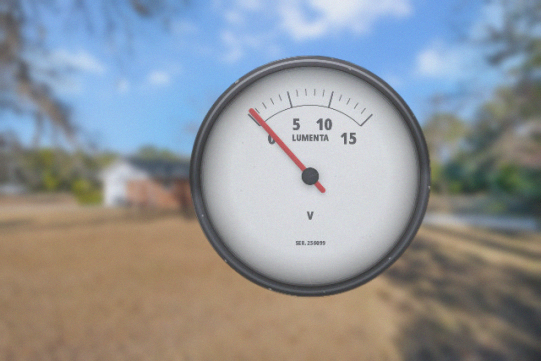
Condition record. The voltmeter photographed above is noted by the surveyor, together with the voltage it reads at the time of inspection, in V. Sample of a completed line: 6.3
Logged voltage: 0.5
